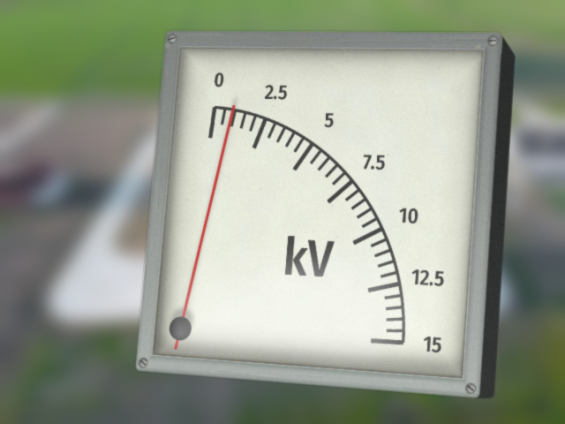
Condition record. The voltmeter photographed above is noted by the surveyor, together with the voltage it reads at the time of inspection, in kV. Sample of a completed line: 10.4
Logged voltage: 1
